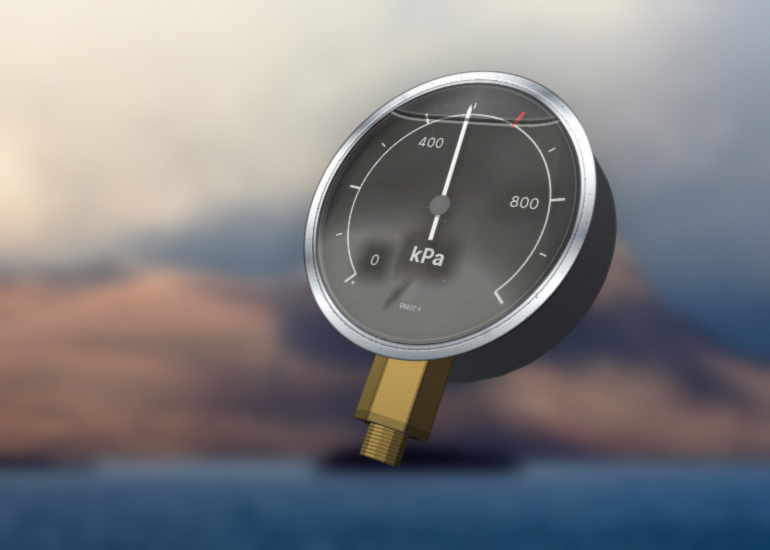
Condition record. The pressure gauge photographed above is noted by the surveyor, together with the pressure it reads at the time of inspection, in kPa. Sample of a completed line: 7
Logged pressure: 500
